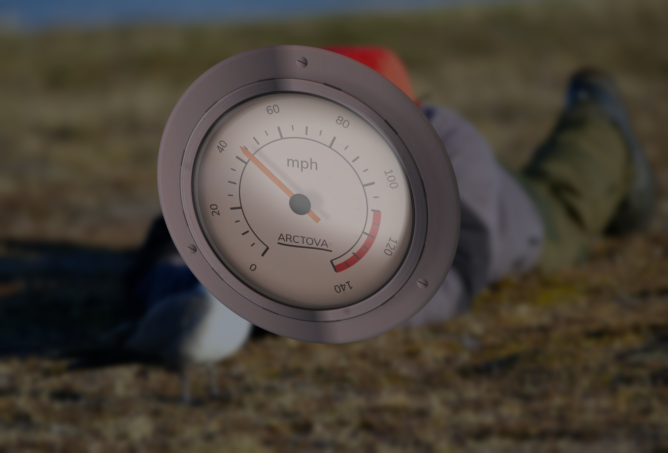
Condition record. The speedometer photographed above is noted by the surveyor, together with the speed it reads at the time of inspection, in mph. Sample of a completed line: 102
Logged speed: 45
